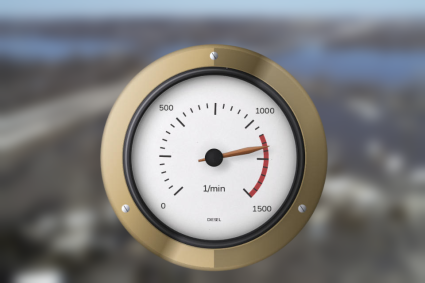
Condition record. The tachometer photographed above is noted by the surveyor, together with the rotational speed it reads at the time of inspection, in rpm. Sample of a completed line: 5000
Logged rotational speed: 1175
